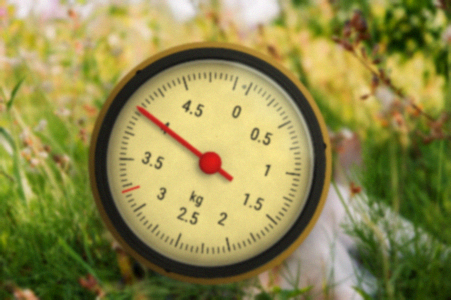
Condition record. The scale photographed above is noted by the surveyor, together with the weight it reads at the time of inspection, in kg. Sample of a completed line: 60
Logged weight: 4
